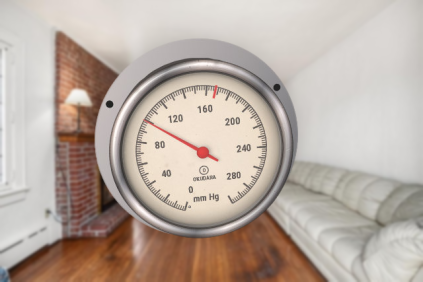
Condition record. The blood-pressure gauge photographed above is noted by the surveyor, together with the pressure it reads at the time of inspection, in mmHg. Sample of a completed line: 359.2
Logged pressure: 100
